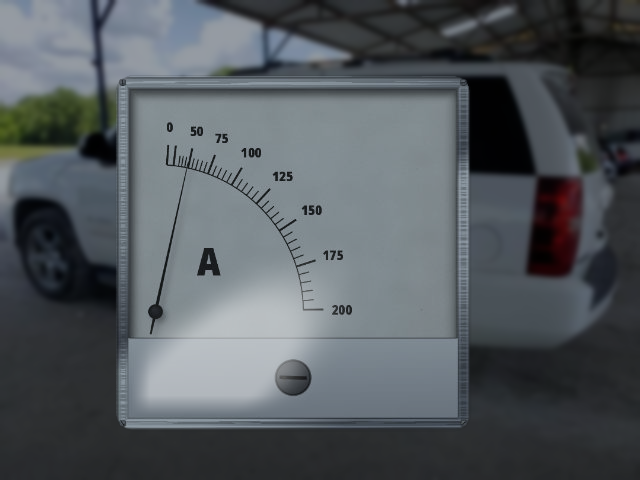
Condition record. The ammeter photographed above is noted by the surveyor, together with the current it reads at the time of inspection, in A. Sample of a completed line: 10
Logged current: 50
